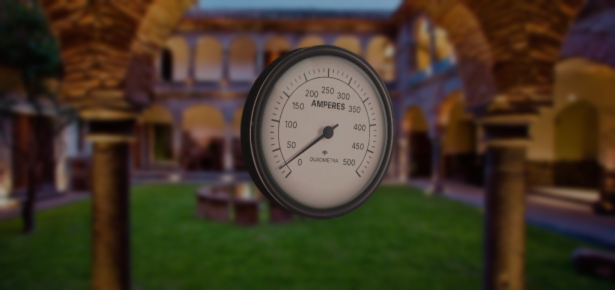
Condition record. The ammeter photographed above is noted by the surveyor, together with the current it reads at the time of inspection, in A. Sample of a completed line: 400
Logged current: 20
